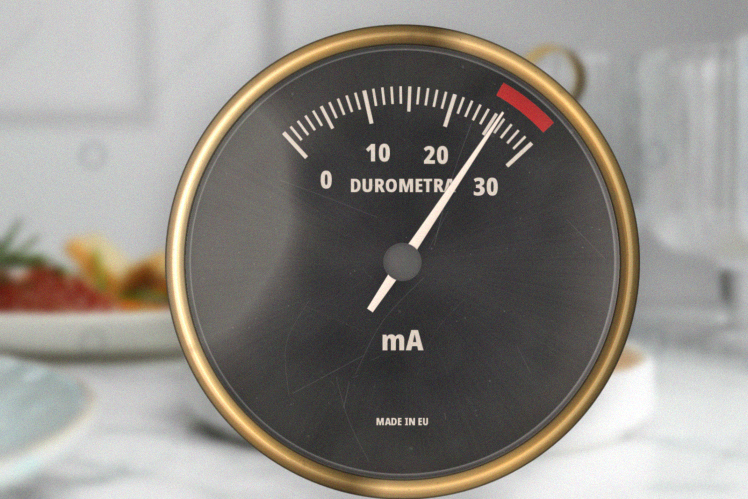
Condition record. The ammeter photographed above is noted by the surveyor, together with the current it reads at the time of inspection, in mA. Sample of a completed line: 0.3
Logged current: 25.5
